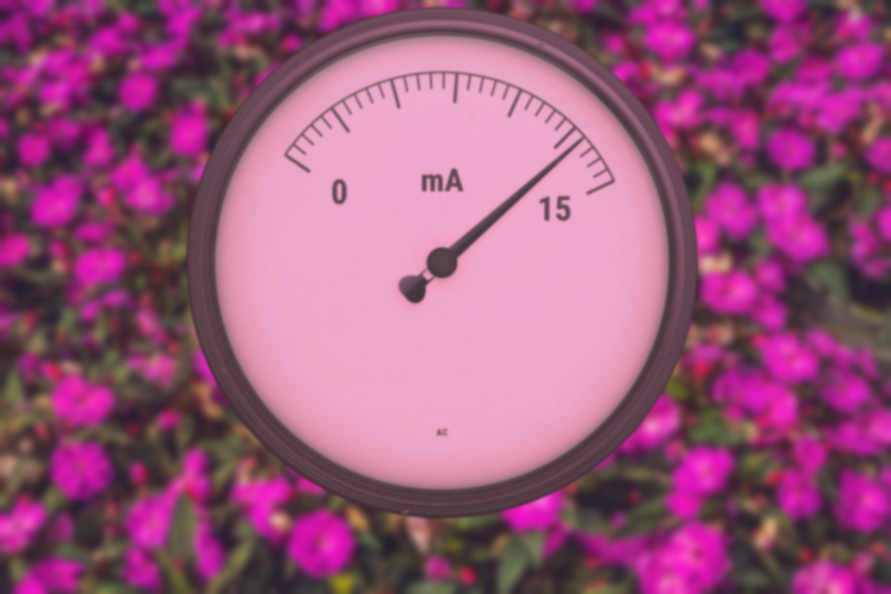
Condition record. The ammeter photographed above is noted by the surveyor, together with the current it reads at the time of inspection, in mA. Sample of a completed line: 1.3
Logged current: 13
